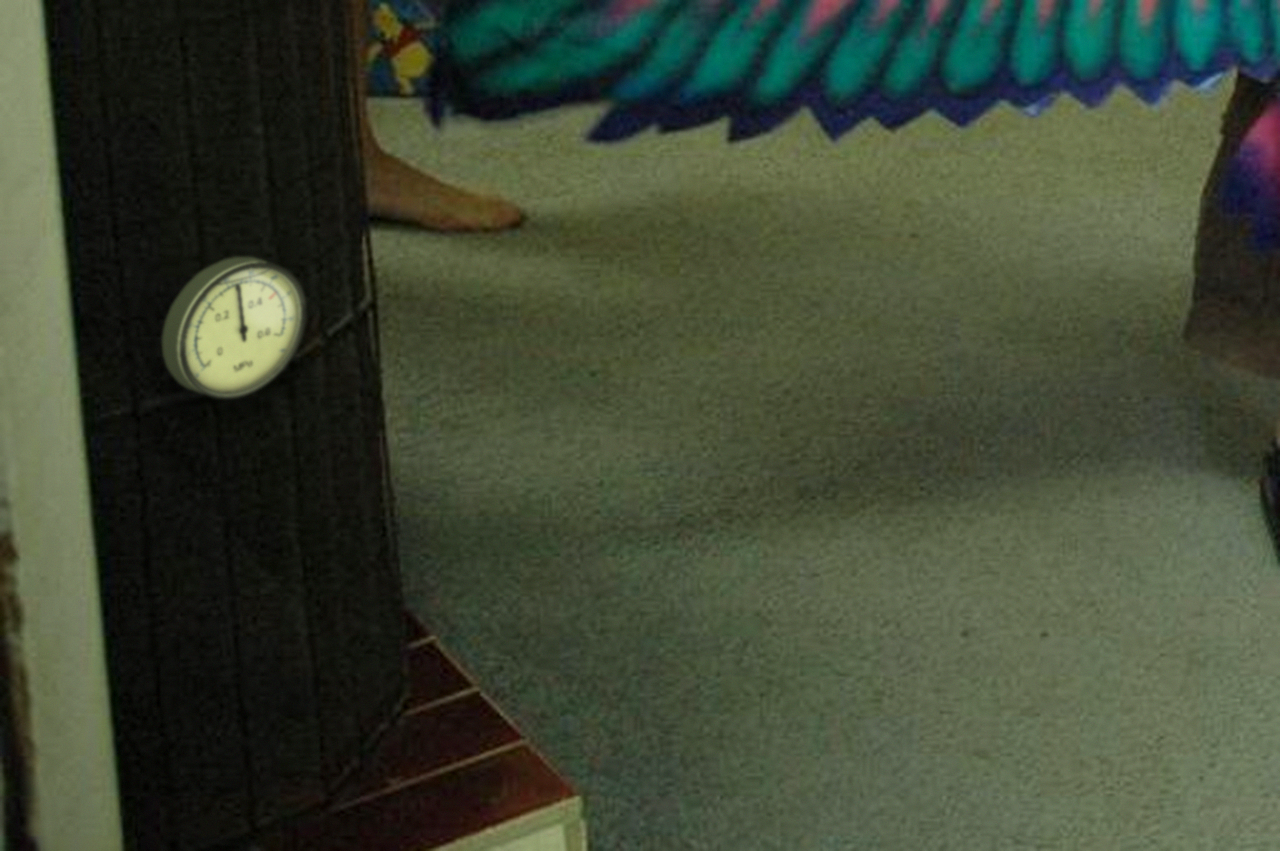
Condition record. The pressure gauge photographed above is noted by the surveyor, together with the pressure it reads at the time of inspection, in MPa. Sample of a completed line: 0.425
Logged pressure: 0.3
